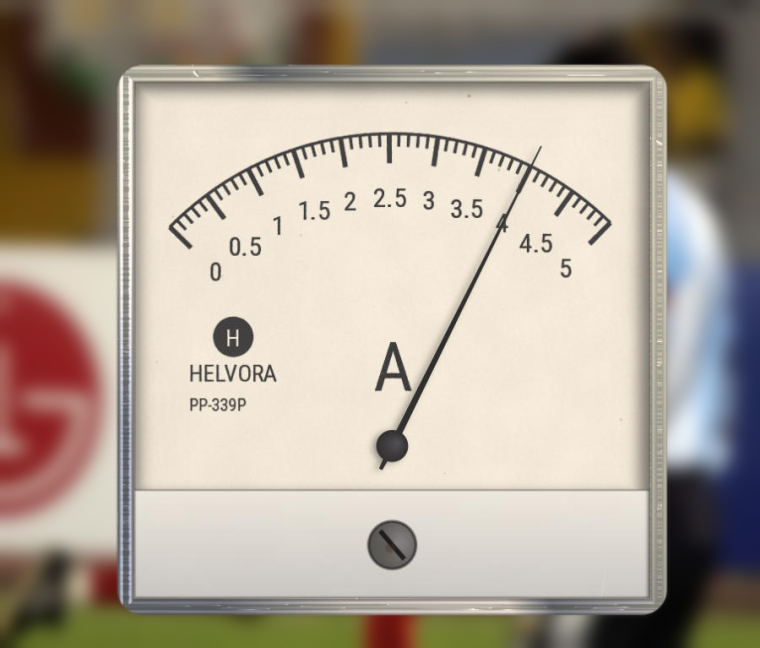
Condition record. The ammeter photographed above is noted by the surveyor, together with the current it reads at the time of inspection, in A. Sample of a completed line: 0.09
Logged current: 4
